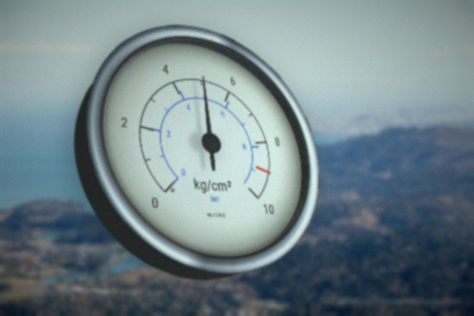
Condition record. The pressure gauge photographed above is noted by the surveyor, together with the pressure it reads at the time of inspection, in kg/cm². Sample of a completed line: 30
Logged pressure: 5
